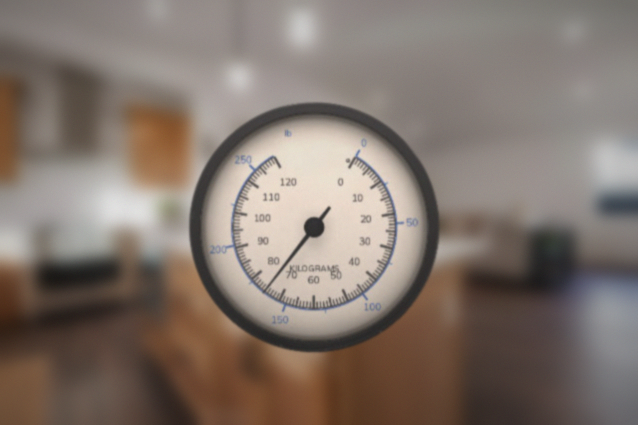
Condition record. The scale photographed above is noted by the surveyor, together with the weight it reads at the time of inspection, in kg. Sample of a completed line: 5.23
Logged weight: 75
